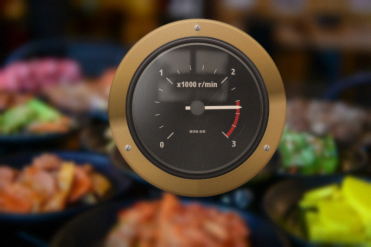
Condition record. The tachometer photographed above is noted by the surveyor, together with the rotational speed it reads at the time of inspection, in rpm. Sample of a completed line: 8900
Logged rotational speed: 2500
